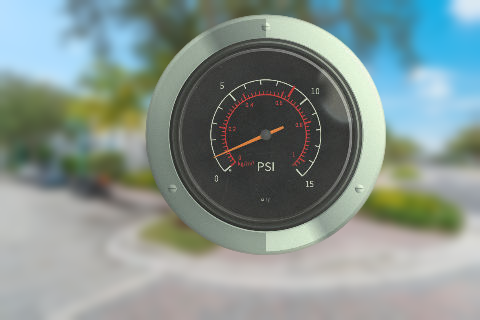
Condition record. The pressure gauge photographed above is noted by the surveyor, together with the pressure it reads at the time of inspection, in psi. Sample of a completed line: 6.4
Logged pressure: 1
